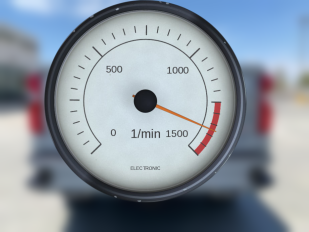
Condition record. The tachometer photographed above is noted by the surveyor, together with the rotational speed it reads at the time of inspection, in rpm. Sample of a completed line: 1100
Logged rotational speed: 1375
